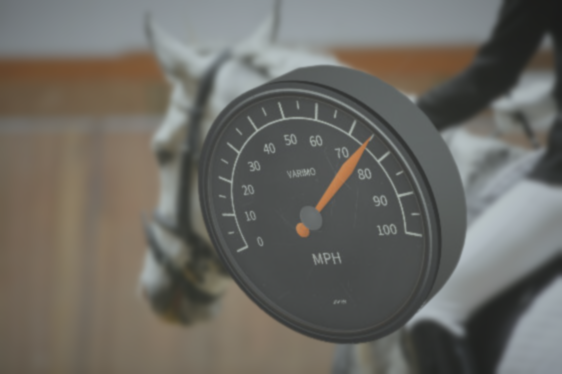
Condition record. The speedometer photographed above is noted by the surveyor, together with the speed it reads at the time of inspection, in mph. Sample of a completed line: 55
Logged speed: 75
